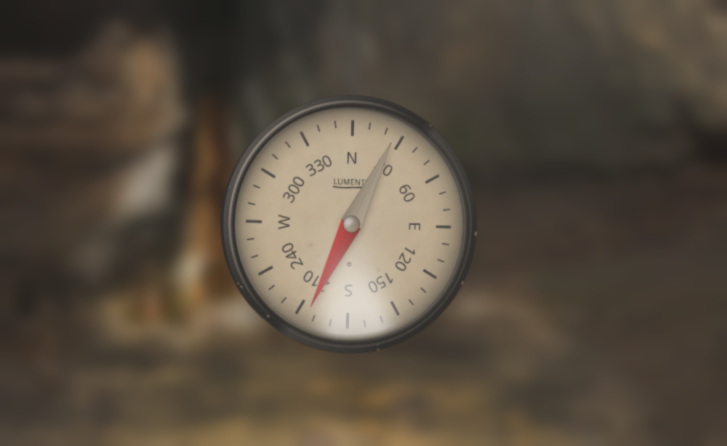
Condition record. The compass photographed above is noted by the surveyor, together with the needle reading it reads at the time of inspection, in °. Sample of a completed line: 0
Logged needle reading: 205
